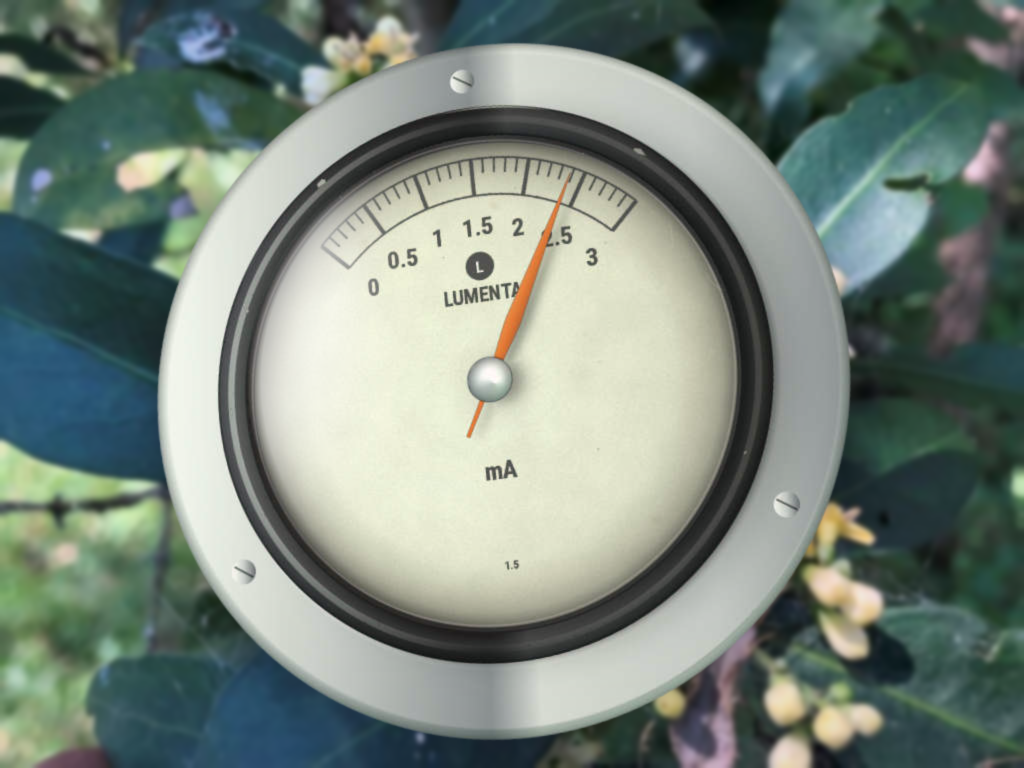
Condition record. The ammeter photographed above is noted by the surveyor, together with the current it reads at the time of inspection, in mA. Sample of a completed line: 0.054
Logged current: 2.4
